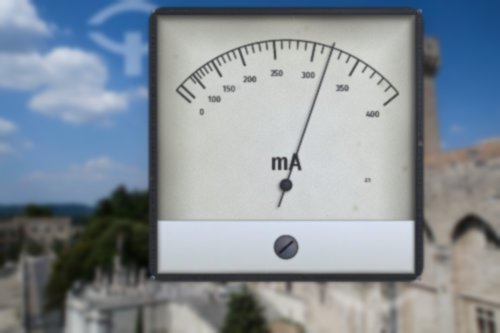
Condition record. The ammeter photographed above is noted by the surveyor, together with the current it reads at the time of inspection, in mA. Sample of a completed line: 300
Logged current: 320
